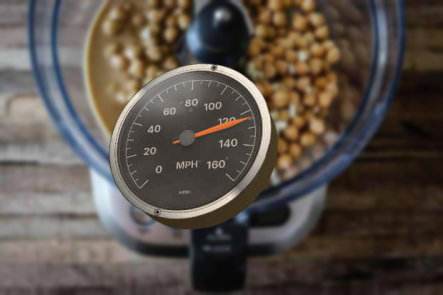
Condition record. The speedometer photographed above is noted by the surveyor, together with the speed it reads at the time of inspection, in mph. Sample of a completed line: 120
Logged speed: 125
